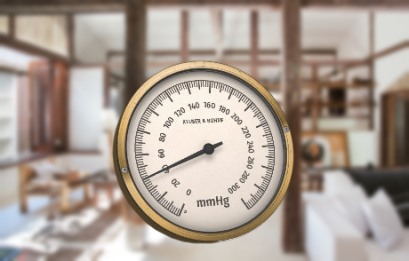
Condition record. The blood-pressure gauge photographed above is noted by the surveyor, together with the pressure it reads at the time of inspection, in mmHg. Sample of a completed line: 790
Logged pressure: 40
